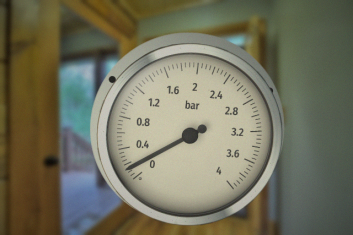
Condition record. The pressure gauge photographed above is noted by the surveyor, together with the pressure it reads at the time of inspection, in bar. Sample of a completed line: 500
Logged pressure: 0.15
